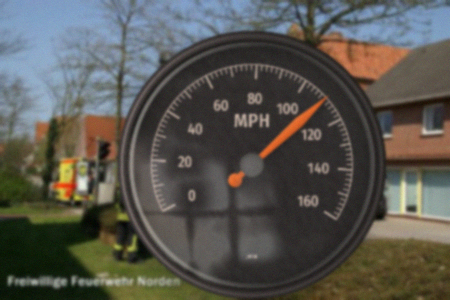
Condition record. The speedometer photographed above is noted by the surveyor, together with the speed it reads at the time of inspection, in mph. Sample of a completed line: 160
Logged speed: 110
